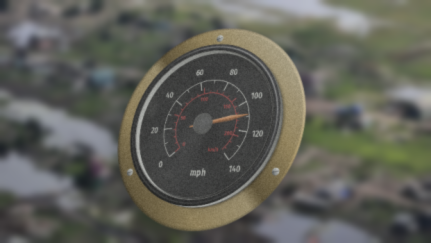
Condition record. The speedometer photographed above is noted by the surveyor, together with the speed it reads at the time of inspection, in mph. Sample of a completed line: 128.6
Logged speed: 110
